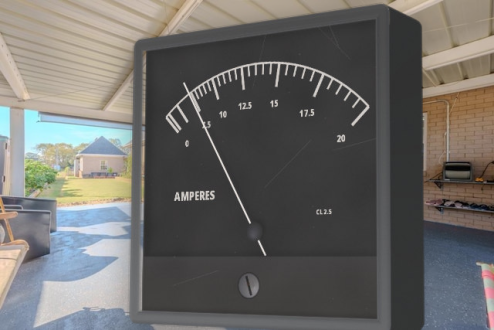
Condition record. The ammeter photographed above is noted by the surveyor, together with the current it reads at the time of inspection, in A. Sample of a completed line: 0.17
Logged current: 7.5
